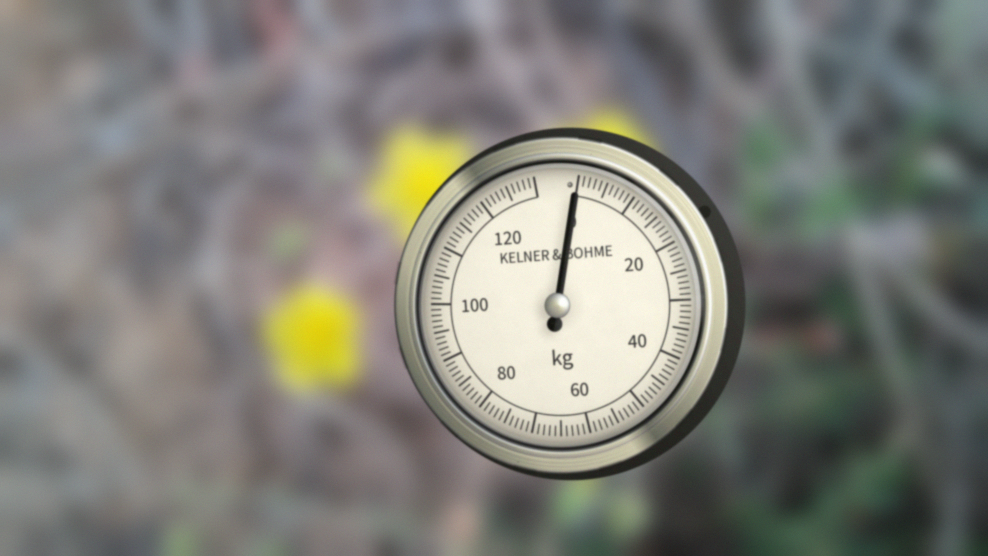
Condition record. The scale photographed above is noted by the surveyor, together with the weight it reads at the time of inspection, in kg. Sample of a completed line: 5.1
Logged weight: 0
